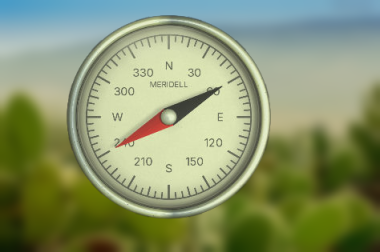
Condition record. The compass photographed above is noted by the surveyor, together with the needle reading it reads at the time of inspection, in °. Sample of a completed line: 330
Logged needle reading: 240
